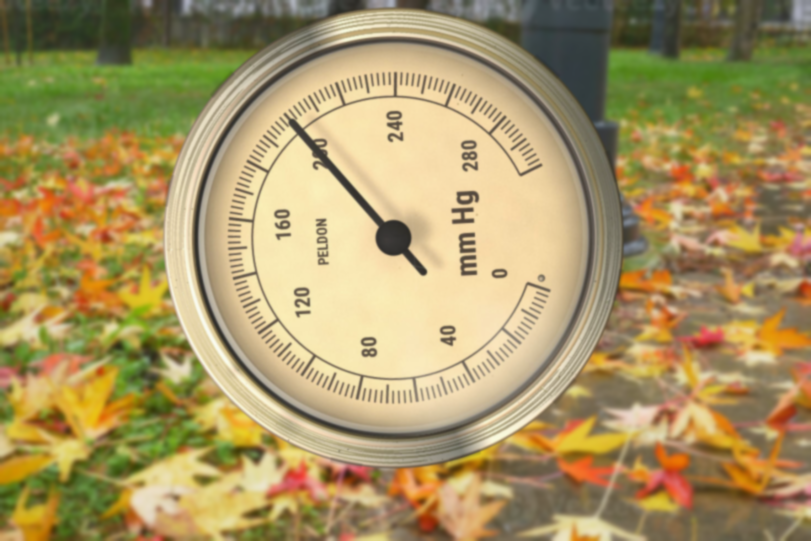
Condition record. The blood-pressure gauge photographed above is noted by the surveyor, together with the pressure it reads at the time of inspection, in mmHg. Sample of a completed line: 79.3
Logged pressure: 200
